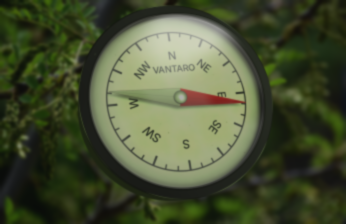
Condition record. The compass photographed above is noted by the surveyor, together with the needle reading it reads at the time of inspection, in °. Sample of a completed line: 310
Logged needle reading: 100
